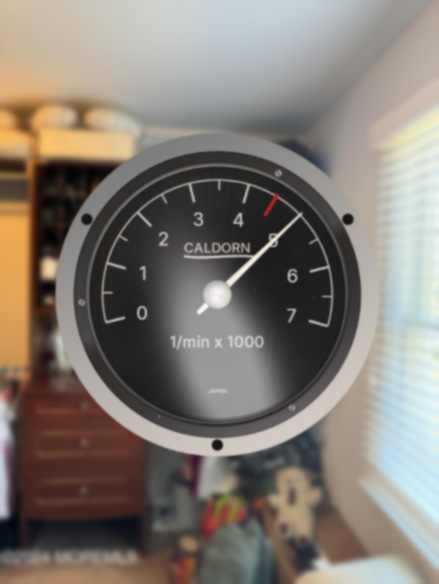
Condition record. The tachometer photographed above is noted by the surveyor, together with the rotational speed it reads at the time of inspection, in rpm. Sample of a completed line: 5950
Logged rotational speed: 5000
